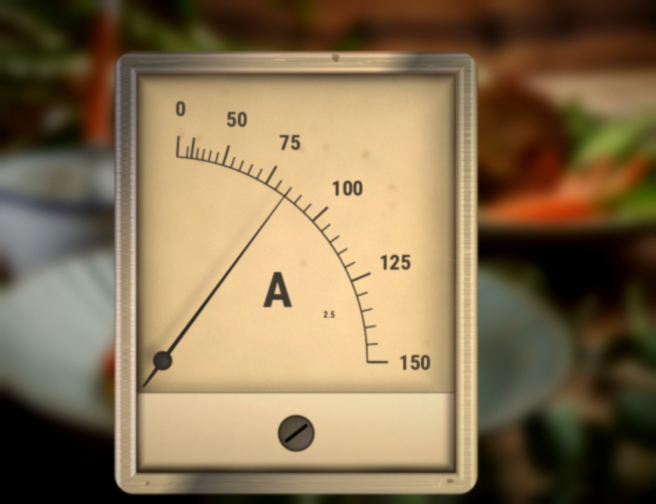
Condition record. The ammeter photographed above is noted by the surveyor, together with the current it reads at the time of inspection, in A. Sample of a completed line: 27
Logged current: 85
